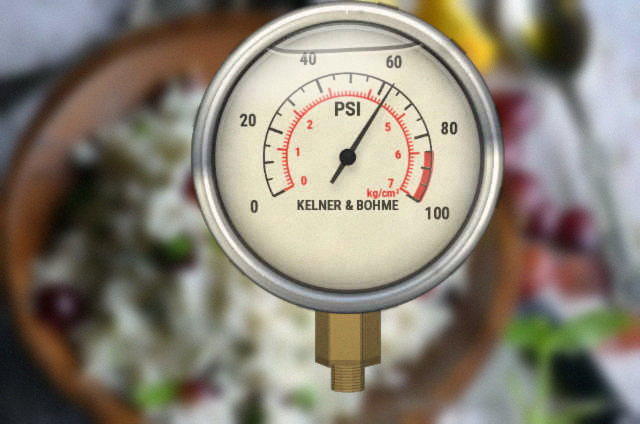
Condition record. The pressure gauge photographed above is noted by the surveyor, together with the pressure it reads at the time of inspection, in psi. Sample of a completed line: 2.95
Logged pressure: 62.5
